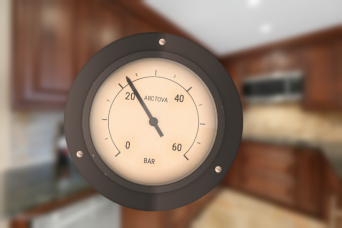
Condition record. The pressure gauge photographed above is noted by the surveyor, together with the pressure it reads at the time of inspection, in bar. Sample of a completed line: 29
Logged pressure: 22.5
